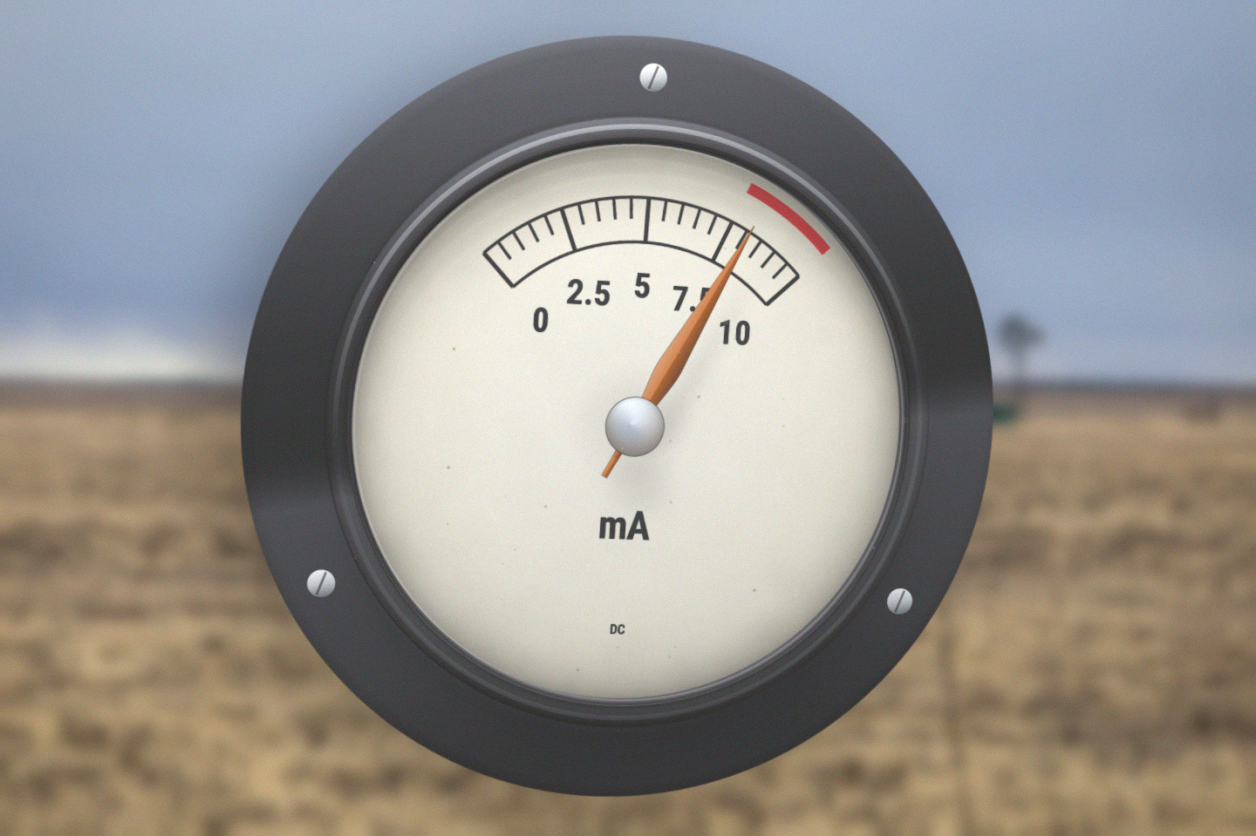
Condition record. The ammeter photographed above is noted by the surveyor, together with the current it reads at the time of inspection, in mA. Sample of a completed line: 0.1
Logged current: 8
